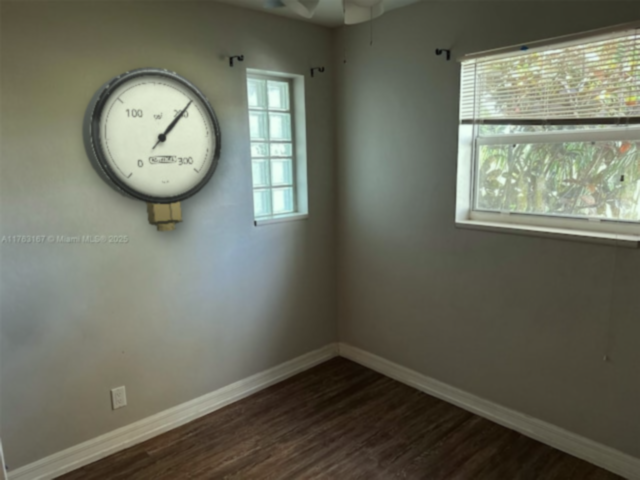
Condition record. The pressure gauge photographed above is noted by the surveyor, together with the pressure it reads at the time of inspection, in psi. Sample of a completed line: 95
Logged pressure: 200
